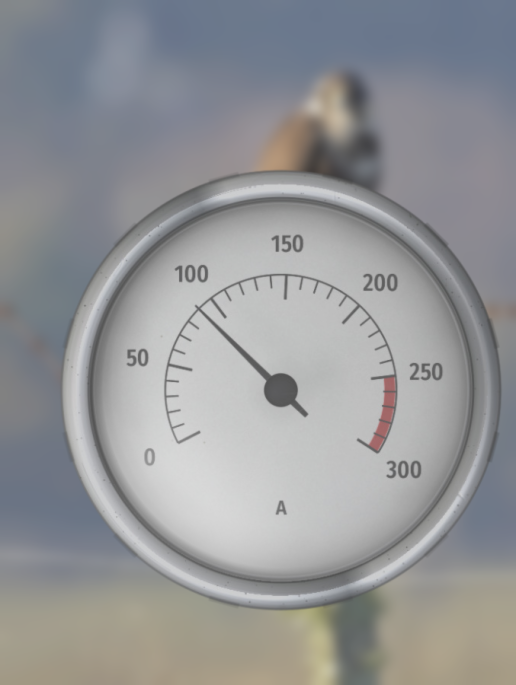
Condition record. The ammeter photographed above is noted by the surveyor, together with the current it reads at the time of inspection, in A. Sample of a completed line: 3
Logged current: 90
